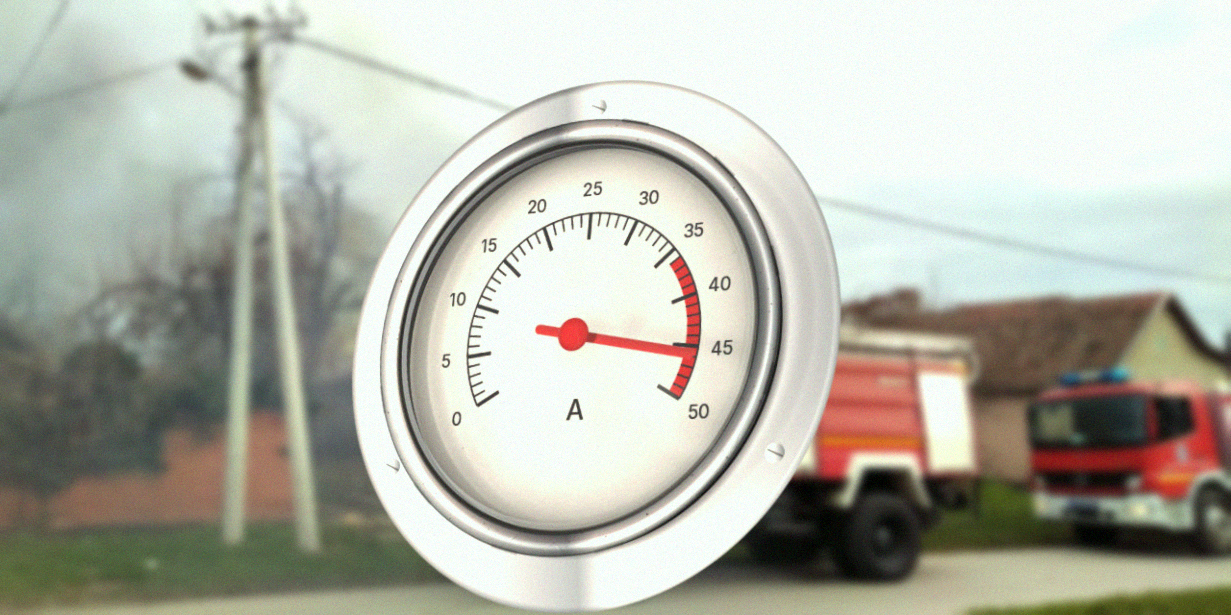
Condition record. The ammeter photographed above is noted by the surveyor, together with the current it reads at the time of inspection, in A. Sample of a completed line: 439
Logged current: 46
